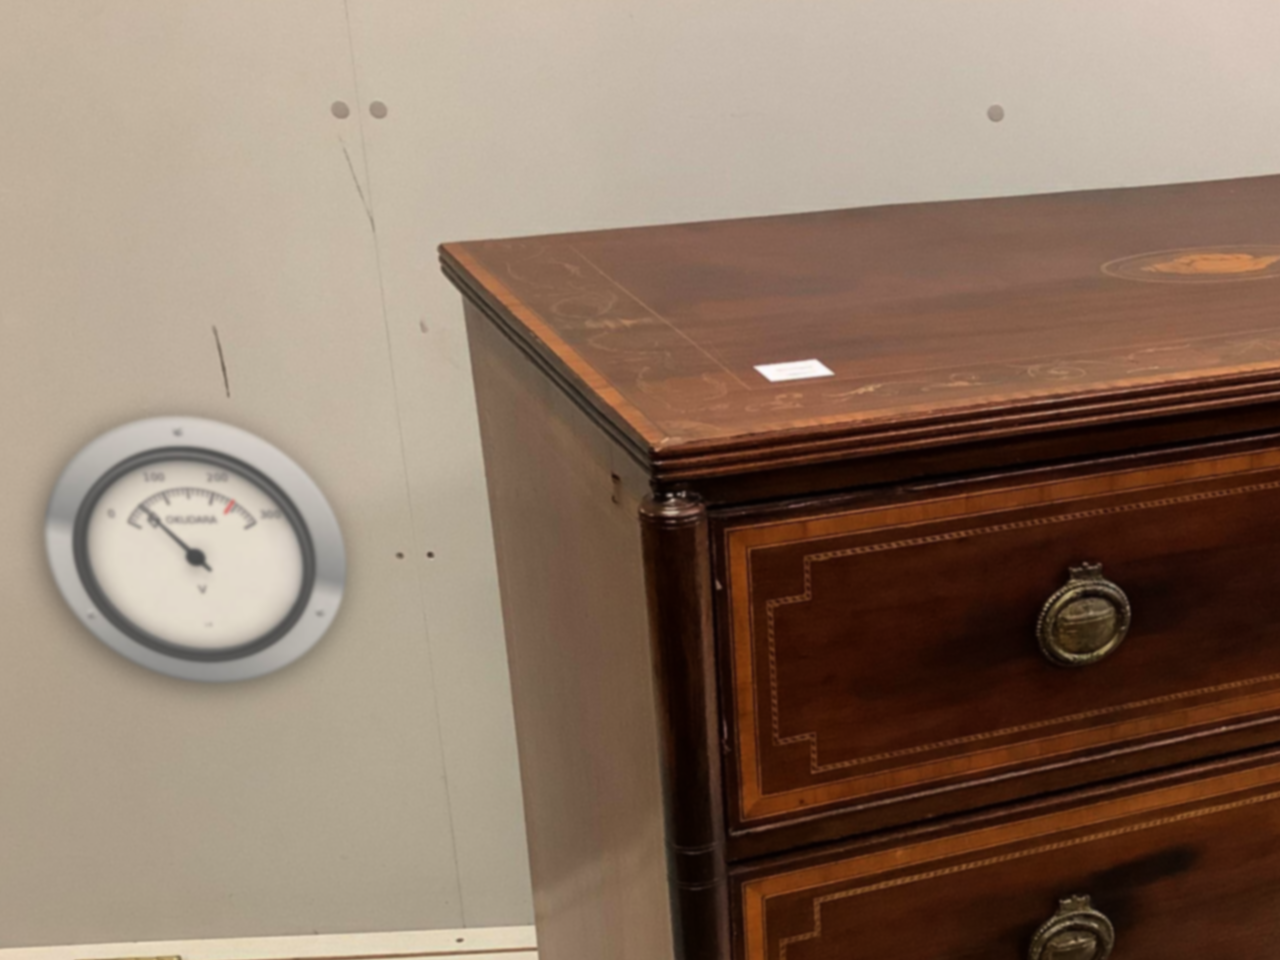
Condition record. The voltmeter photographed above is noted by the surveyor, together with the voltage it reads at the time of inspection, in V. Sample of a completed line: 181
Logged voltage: 50
